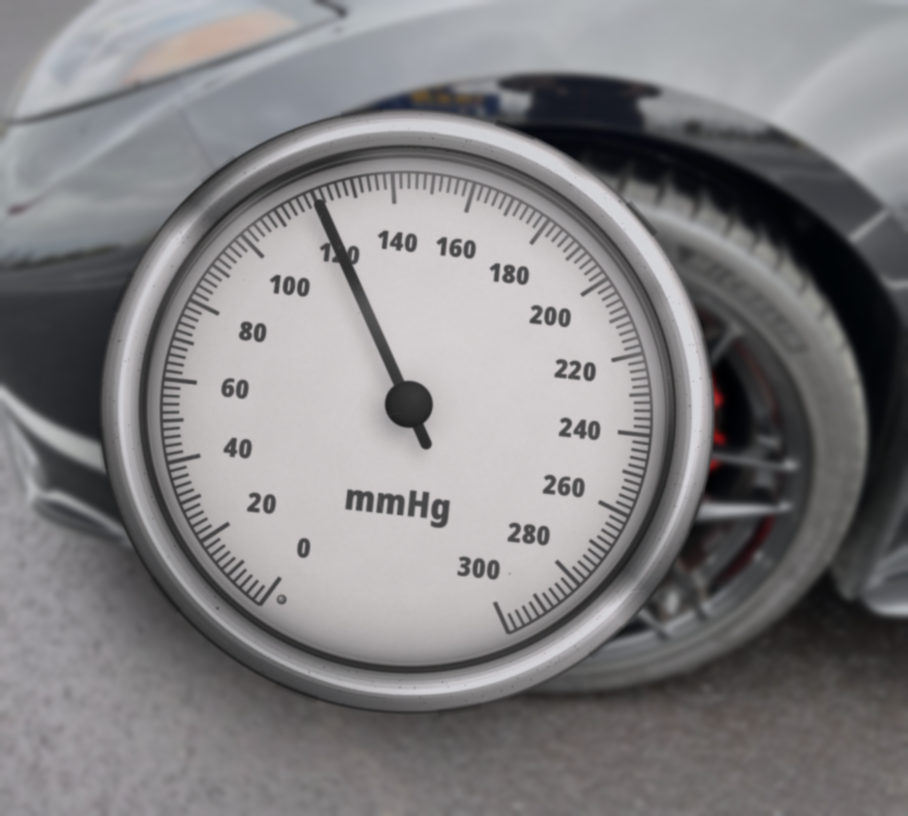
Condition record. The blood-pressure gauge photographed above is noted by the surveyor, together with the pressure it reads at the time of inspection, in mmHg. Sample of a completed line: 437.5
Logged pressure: 120
